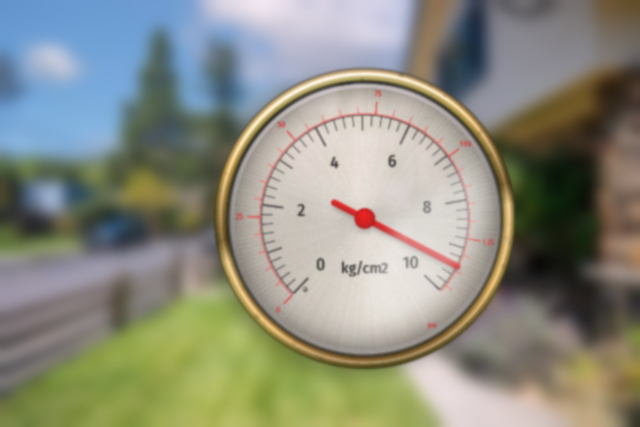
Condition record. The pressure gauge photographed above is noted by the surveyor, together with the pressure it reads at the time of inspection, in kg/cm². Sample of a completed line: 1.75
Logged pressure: 9.4
